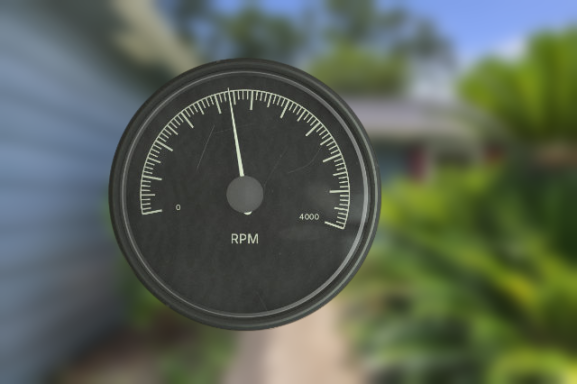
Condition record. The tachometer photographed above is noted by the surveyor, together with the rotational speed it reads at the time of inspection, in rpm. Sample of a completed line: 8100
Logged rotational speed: 1750
